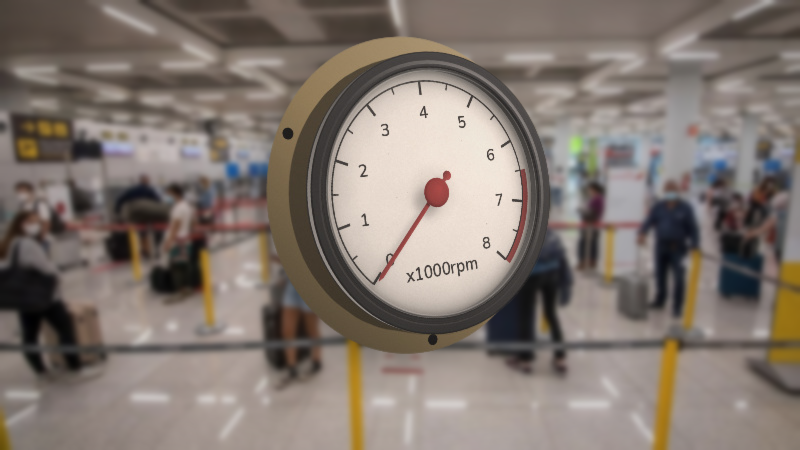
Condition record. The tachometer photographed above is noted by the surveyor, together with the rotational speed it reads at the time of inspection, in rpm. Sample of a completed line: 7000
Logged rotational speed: 0
